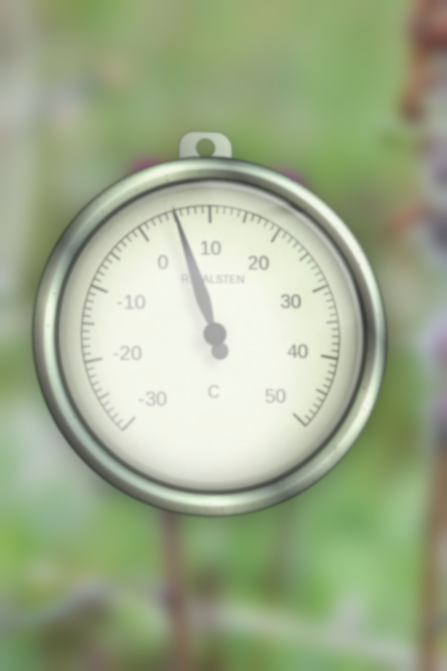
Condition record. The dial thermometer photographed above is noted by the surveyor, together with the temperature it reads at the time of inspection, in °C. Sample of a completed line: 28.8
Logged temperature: 5
